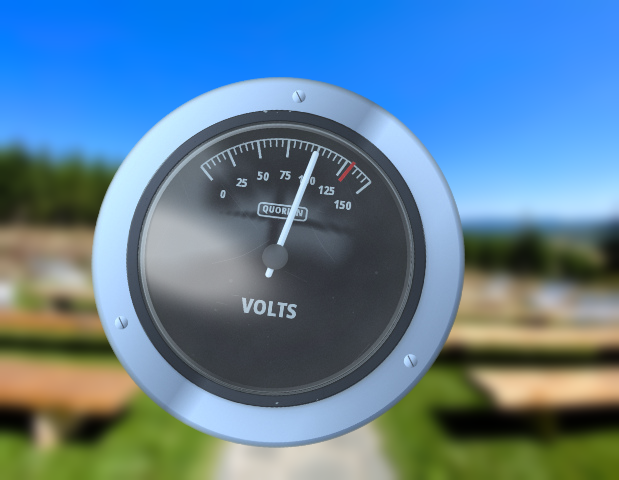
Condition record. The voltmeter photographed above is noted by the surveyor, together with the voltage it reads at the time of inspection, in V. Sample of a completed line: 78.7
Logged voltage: 100
